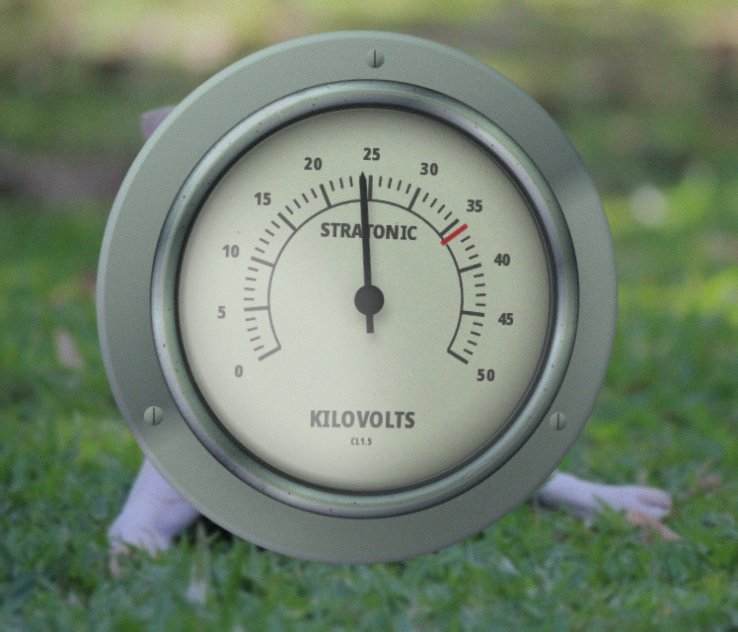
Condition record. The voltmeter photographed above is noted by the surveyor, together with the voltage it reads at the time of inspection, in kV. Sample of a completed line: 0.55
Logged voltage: 24
